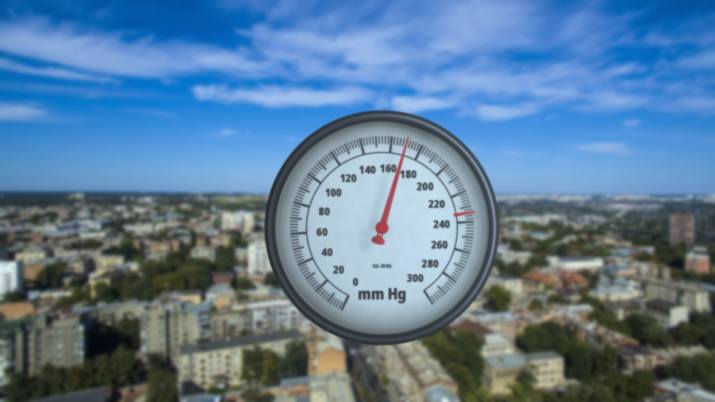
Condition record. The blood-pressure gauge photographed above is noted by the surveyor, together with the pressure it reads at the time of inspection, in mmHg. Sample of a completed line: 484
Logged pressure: 170
